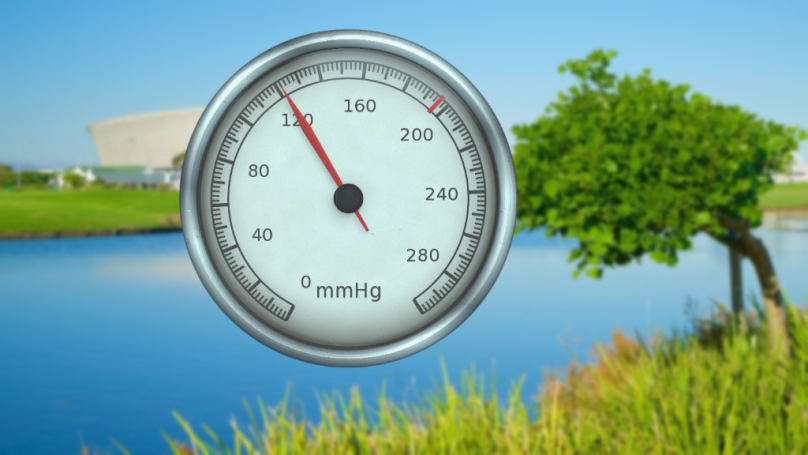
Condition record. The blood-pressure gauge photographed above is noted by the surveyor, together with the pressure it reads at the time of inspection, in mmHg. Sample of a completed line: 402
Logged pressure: 122
